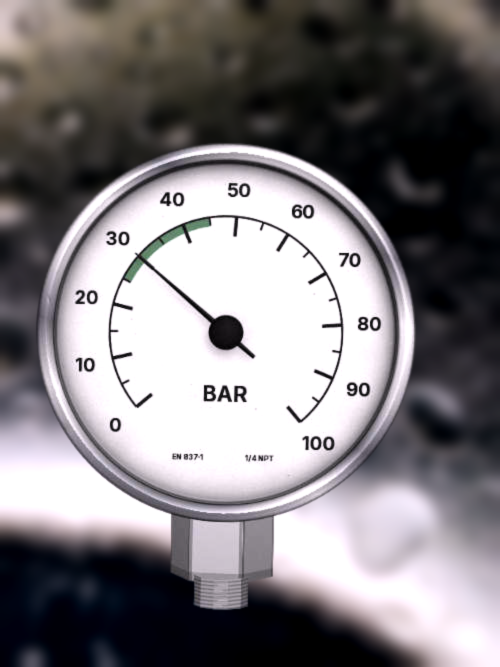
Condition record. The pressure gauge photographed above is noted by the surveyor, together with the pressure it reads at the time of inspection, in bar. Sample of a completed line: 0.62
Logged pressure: 30
